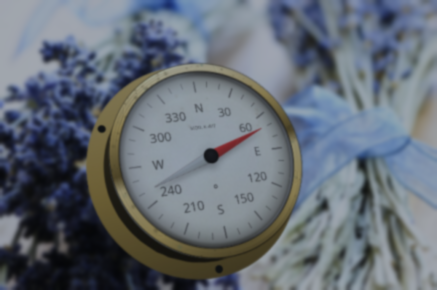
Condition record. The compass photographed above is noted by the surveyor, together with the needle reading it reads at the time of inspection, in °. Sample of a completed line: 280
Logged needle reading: 70
